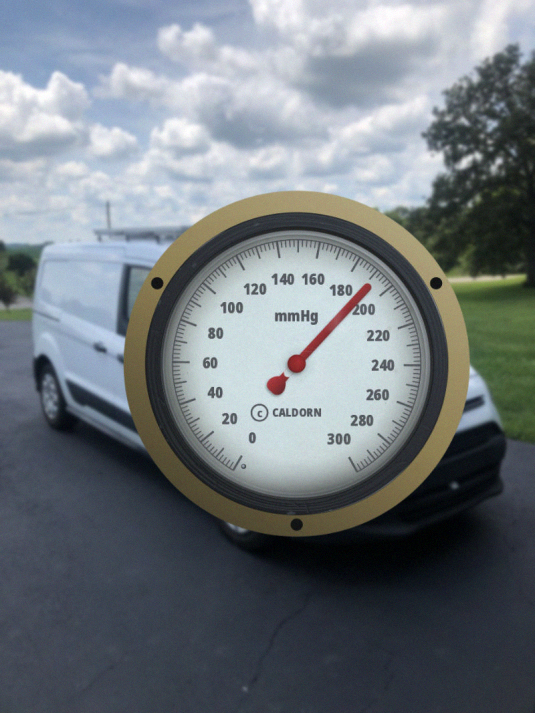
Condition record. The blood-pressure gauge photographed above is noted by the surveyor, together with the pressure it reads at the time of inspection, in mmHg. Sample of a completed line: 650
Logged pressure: 192
